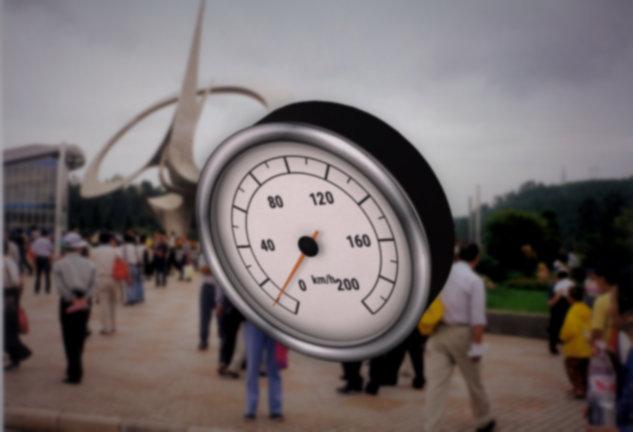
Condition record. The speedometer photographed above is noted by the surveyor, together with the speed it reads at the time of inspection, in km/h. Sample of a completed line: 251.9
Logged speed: 10
